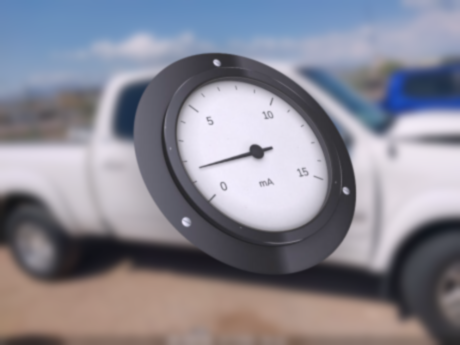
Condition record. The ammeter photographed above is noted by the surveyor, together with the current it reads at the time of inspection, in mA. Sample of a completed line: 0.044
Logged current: 1.5
